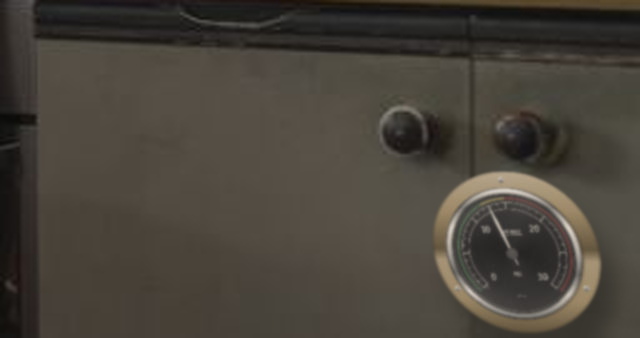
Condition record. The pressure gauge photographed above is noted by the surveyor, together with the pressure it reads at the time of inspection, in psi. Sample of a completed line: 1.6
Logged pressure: 13
